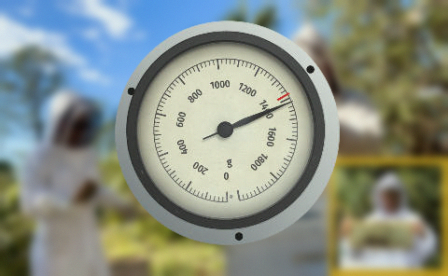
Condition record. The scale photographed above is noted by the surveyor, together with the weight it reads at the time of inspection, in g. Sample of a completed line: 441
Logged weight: 1420
